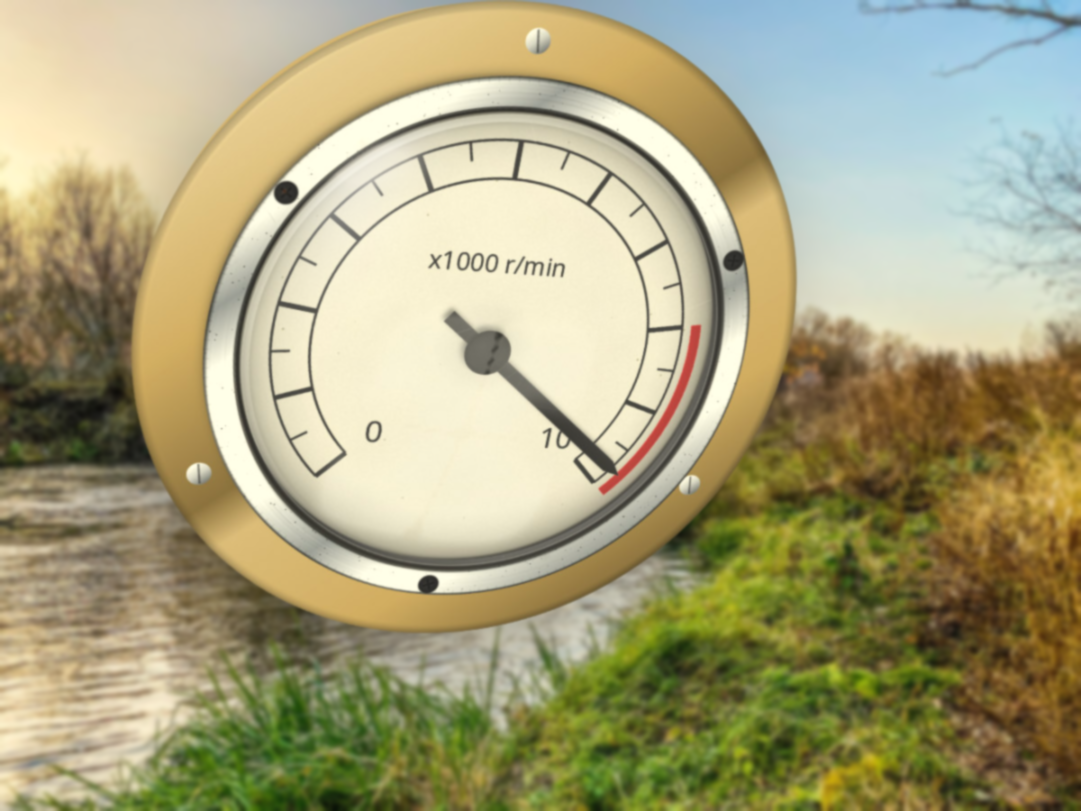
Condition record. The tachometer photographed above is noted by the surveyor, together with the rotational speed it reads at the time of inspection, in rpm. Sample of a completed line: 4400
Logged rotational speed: 9750
